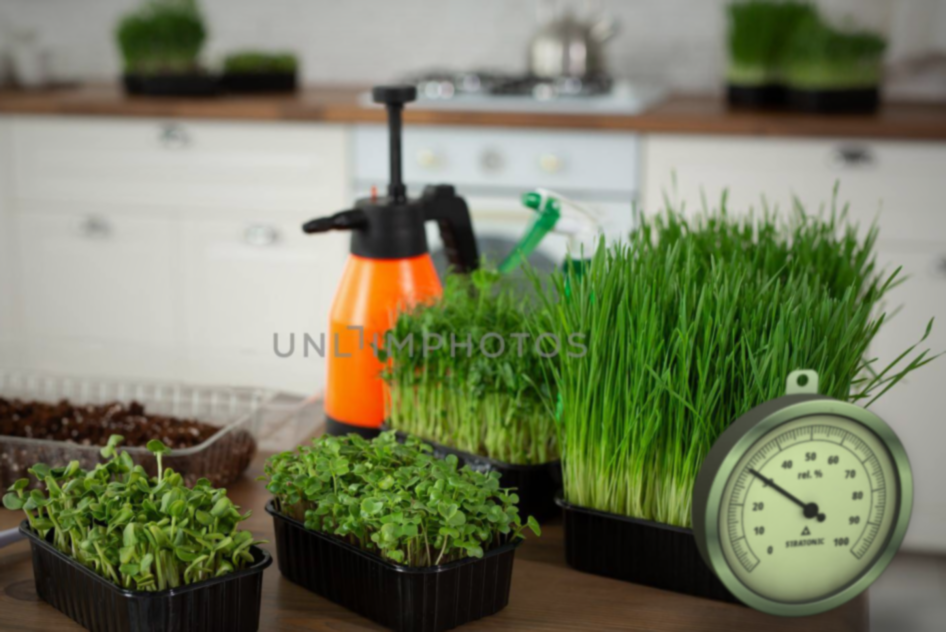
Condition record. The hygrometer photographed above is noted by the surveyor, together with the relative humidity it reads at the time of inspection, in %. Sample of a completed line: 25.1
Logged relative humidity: 30
